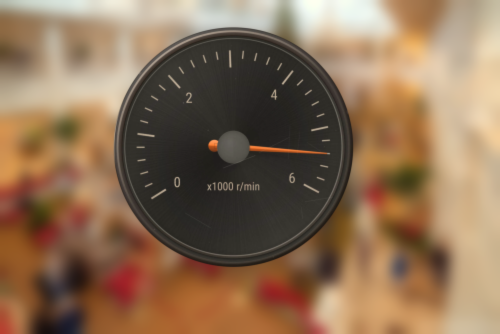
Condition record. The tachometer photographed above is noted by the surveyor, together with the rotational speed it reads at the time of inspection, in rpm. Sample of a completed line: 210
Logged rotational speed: 5400
